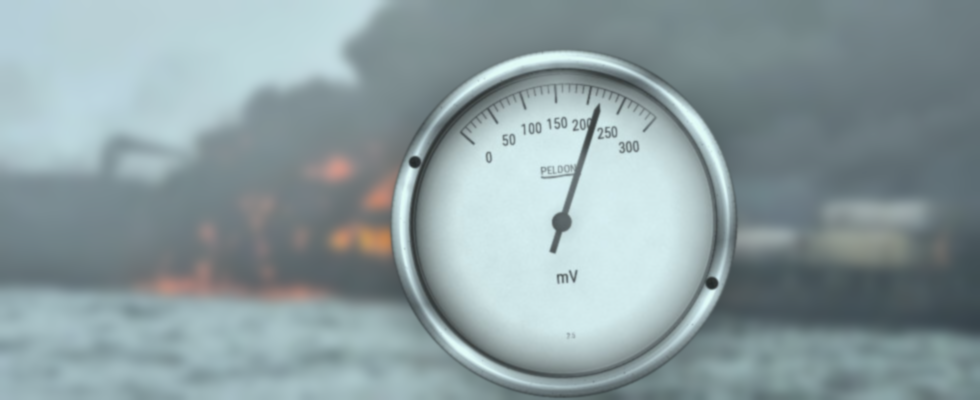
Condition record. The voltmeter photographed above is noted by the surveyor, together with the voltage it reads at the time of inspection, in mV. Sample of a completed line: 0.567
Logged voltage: 220
